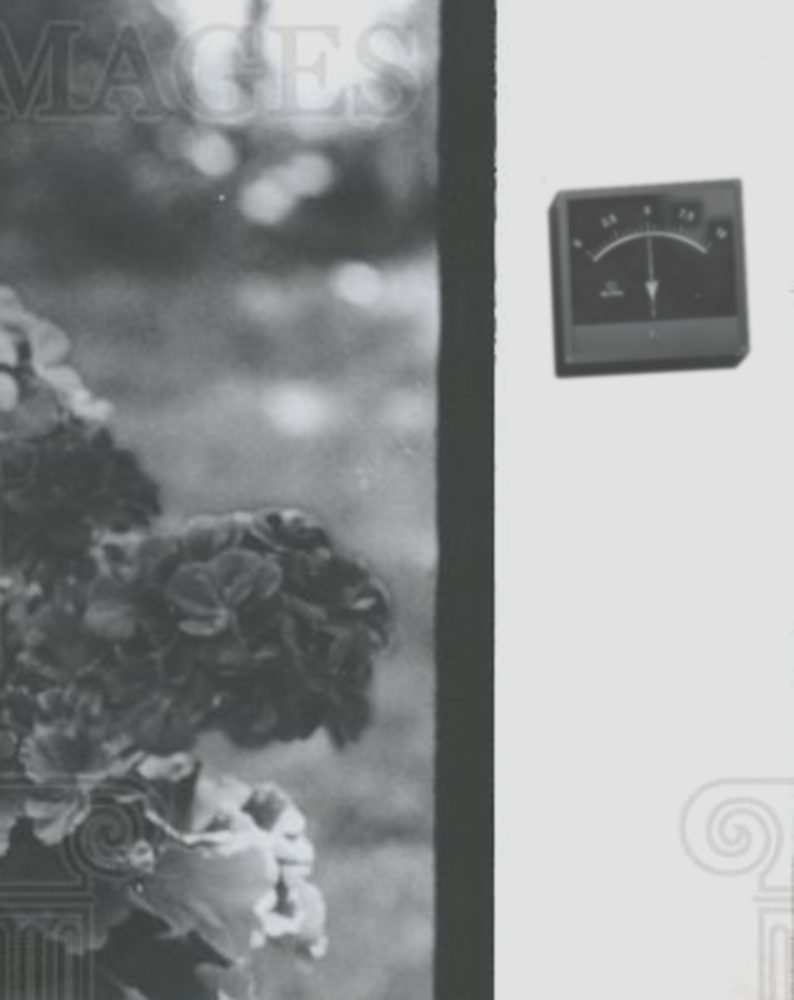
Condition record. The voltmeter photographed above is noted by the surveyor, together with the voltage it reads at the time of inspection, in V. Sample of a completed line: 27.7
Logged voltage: 5
